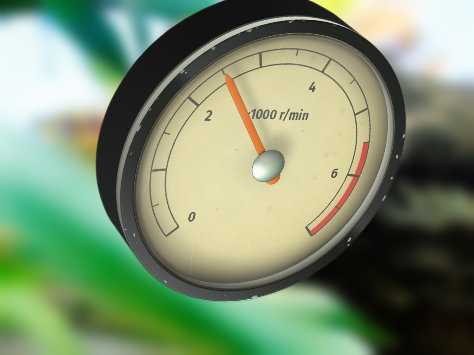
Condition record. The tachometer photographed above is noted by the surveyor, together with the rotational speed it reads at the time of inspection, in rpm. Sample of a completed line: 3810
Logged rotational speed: 2500
